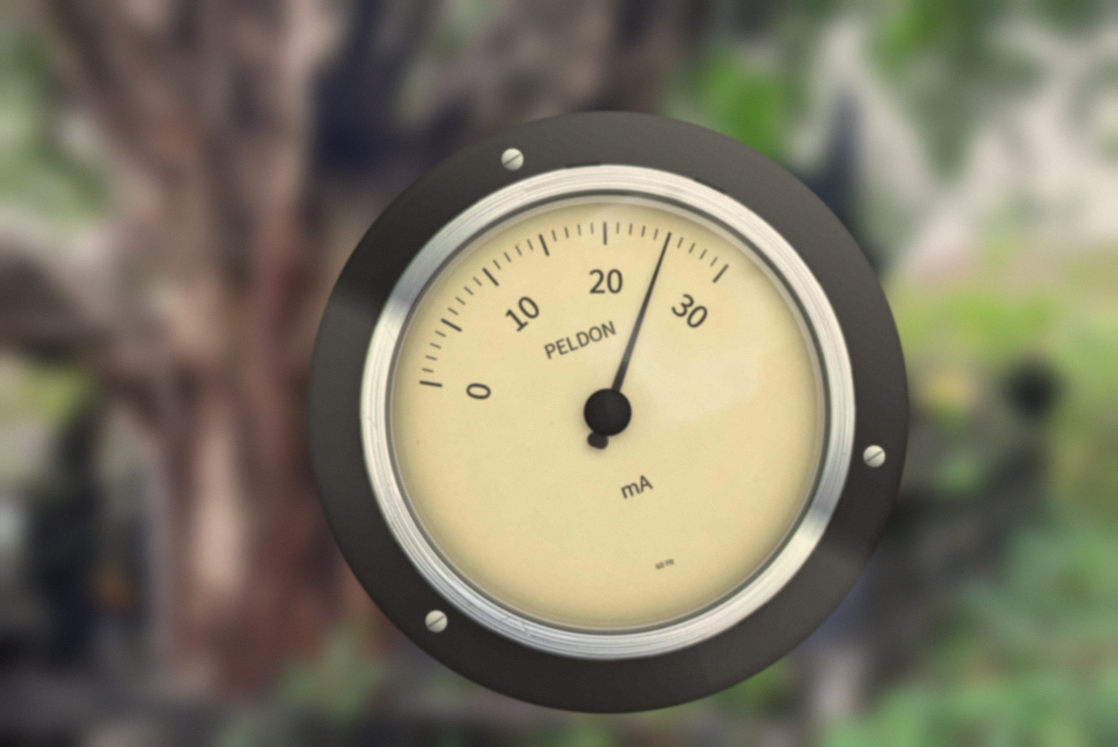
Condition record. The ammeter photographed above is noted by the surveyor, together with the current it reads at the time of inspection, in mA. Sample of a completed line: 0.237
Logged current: 25
